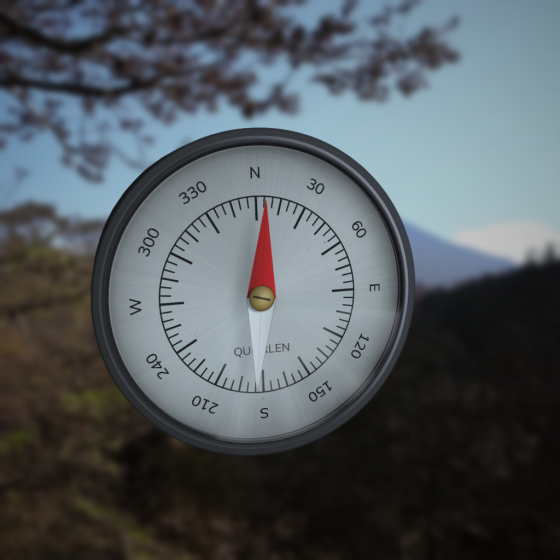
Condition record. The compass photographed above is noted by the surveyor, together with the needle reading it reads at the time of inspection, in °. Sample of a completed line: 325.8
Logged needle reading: 5
